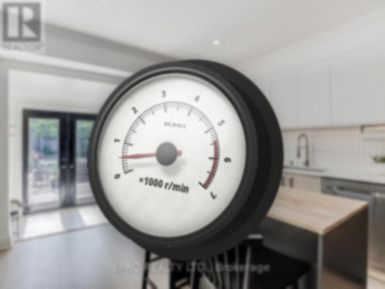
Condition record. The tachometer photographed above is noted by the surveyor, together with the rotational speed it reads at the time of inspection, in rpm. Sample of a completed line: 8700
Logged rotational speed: 500
